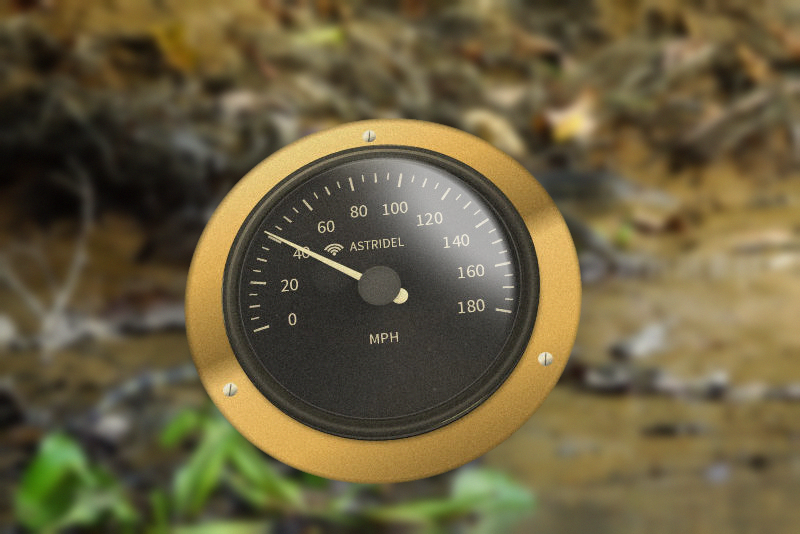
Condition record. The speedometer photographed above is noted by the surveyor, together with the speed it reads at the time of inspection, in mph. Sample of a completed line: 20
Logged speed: 40
